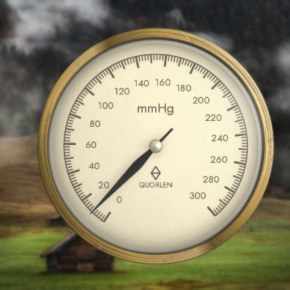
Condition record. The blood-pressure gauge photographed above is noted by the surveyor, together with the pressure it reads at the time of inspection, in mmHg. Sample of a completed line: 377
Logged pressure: 10
